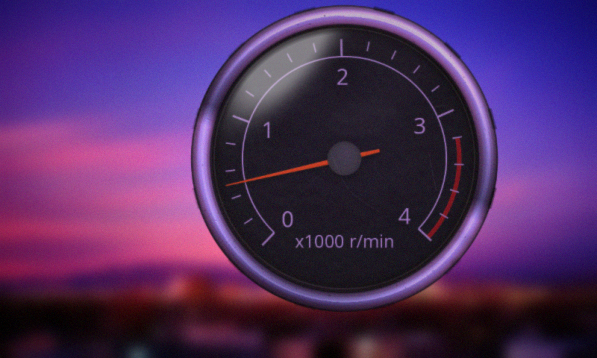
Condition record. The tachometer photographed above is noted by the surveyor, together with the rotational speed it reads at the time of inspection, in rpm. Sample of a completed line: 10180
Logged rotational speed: 500
